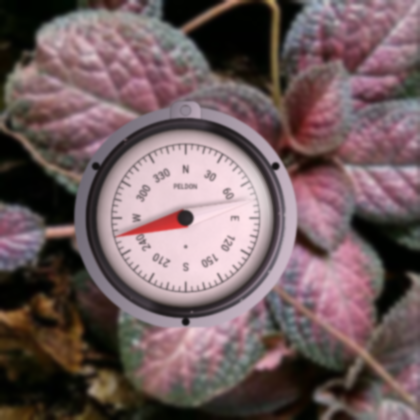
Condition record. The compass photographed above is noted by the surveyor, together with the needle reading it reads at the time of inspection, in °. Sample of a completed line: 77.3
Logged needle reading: 255
